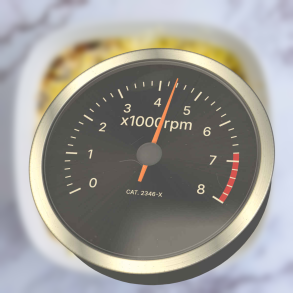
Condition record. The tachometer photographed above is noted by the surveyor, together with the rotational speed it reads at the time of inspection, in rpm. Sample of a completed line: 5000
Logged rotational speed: 4400
